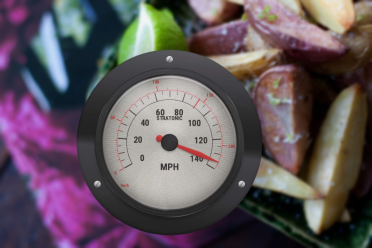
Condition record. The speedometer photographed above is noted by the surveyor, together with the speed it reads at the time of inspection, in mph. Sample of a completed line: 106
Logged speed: 135
